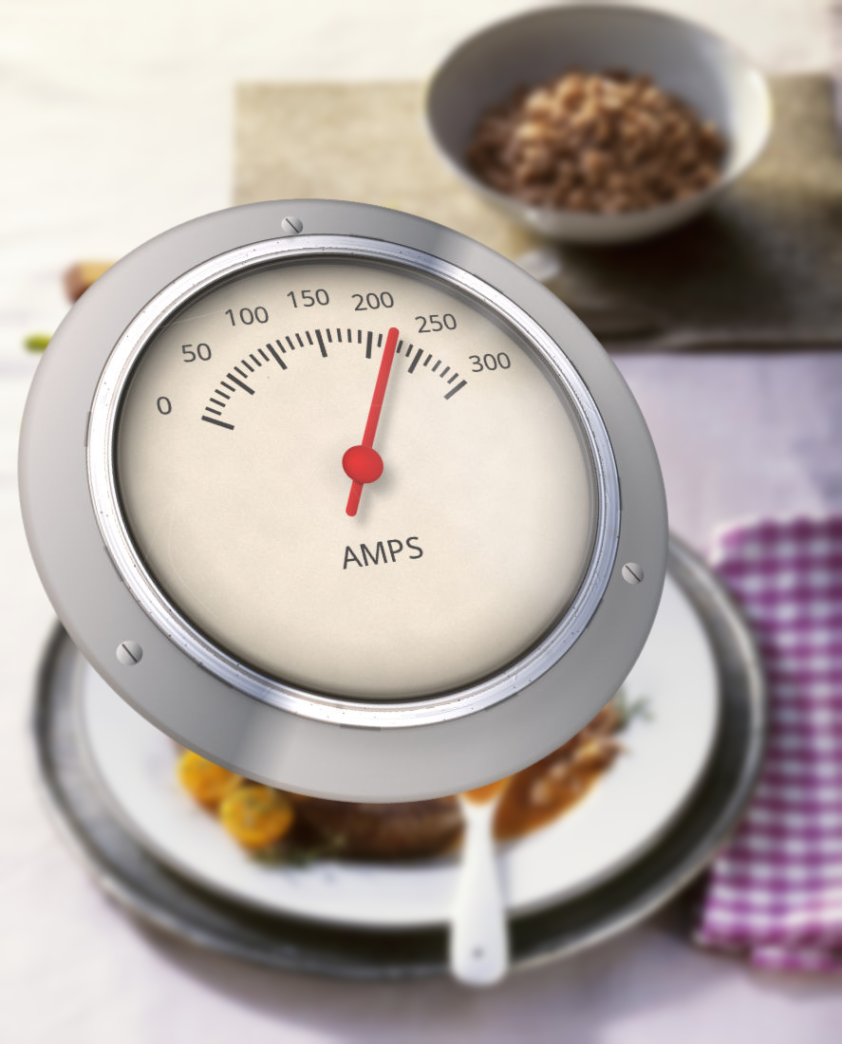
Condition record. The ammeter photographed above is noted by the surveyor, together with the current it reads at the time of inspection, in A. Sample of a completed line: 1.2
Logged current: 220
